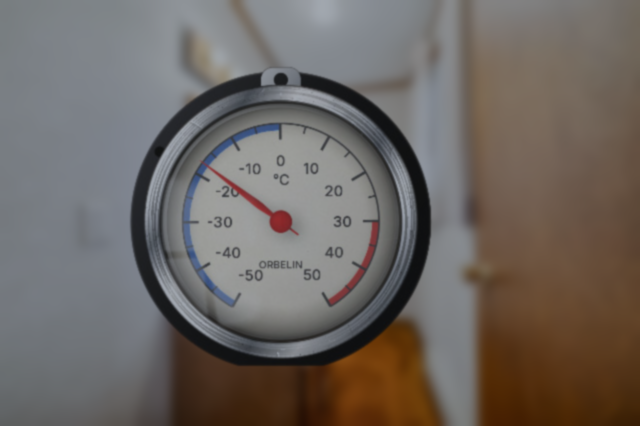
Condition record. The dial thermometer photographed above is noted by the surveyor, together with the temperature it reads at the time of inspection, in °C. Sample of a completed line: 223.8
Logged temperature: -17.5
